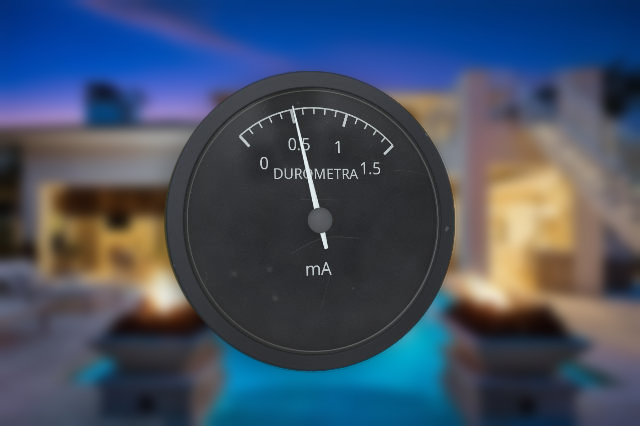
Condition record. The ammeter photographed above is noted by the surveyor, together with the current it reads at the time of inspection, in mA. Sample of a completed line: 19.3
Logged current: 0.5
